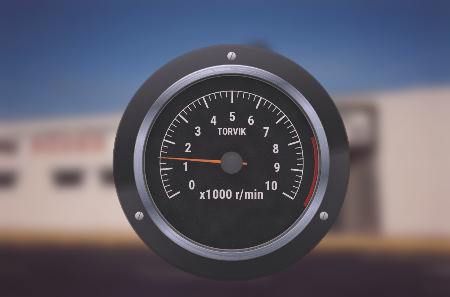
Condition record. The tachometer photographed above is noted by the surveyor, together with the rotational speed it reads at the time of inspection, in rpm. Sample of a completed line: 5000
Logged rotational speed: 1400
